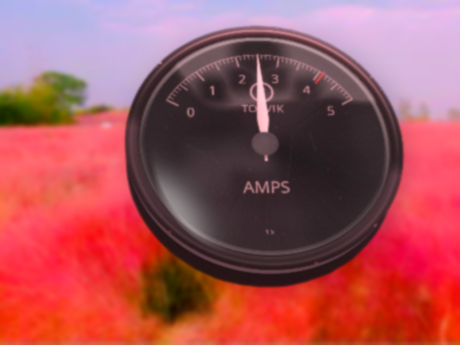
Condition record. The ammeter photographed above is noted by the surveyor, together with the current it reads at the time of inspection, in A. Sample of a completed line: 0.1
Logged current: 2.5
